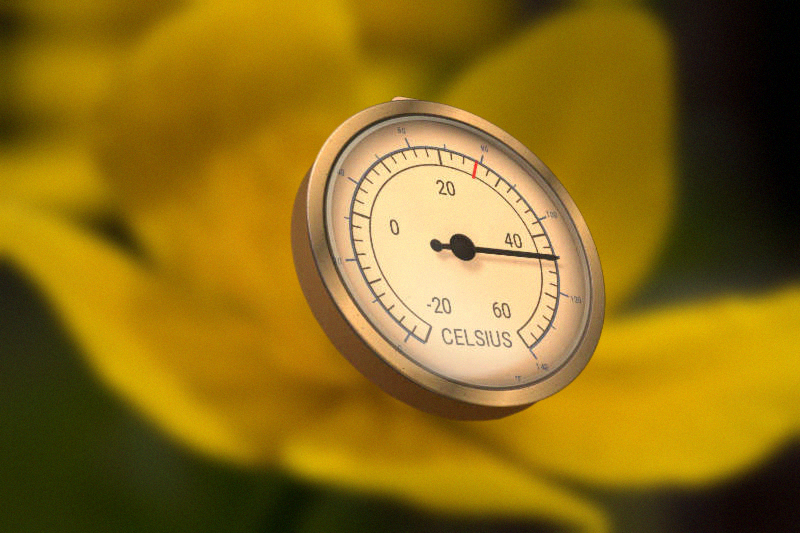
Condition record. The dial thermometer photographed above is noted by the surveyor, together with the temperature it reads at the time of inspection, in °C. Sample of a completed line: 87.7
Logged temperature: 44
